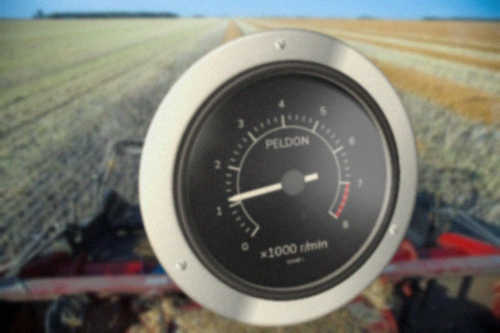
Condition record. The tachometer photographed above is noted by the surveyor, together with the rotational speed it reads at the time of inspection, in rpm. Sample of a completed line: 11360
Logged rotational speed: 1200
